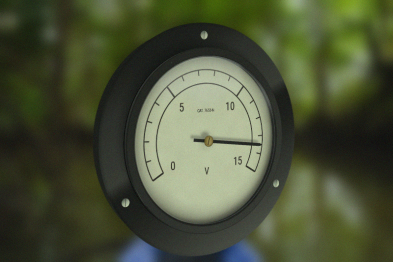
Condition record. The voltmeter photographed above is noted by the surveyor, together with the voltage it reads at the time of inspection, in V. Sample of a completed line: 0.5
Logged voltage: 13.5
